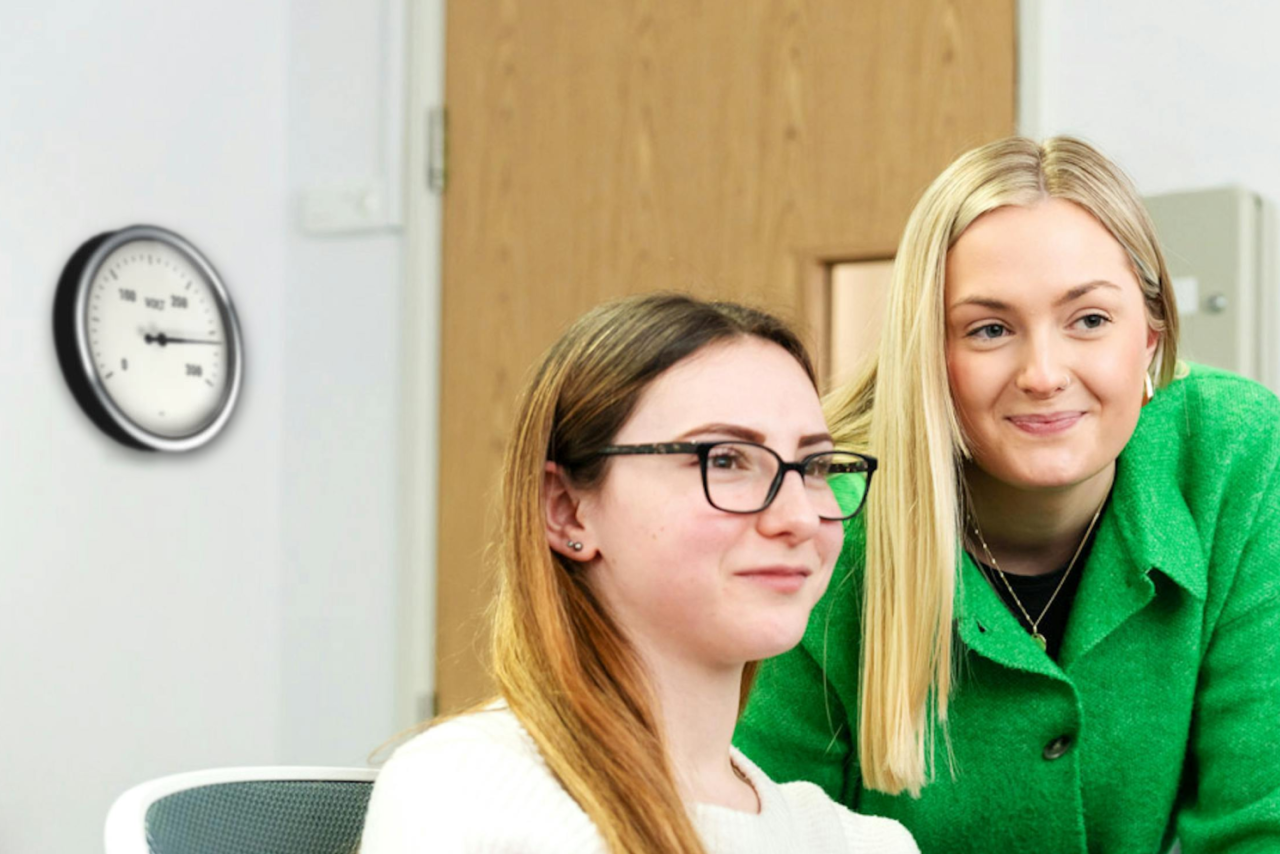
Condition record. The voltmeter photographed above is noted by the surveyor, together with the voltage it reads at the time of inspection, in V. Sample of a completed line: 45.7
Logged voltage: 260
